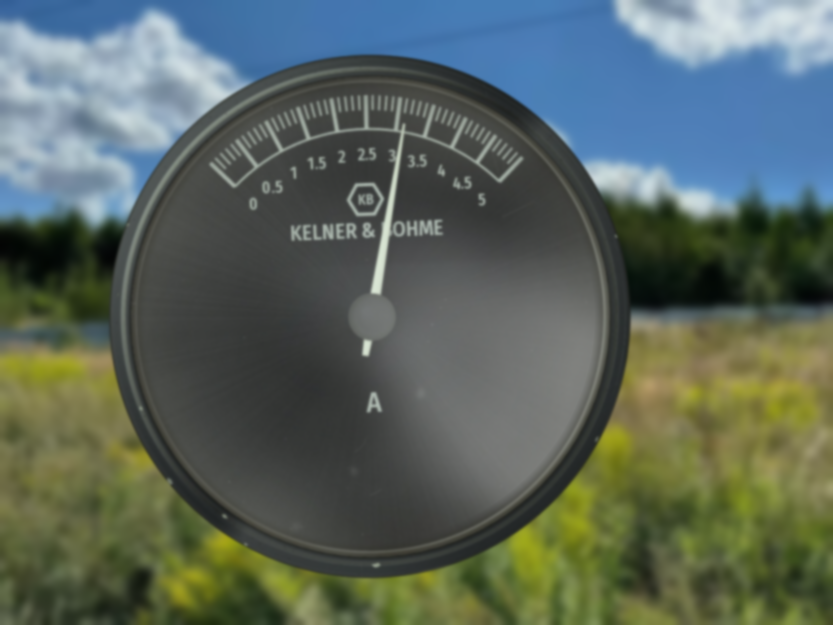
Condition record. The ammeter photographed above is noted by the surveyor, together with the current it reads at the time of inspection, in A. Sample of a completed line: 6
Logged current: 3.1
